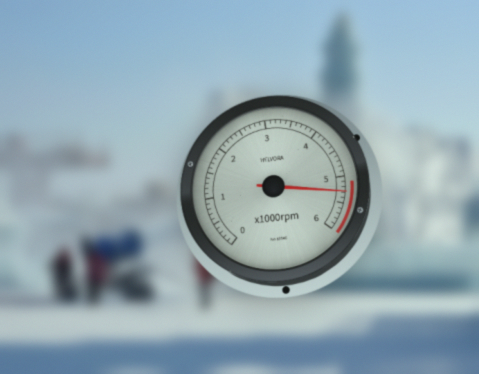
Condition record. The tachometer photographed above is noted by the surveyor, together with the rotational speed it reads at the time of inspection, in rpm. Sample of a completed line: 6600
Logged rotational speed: 5300
